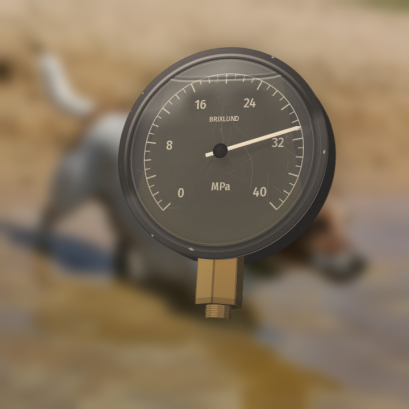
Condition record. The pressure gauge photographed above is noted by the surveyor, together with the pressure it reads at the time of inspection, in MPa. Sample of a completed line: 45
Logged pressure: 31
